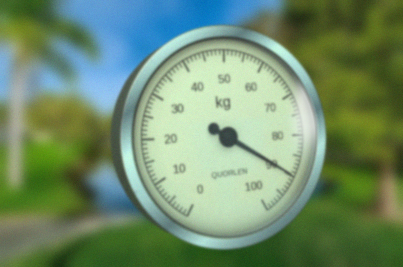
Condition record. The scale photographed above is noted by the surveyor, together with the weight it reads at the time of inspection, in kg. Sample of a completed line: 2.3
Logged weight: 90
